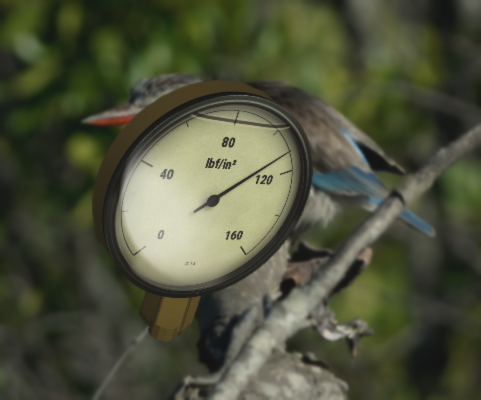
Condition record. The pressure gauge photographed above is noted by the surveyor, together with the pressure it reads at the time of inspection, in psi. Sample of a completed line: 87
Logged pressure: 110
